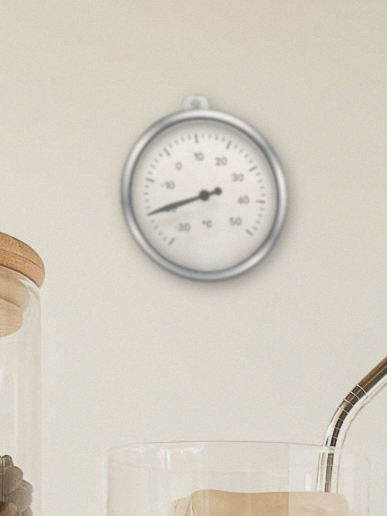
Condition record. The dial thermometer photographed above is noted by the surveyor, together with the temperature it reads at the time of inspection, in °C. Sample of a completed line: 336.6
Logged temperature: -20
